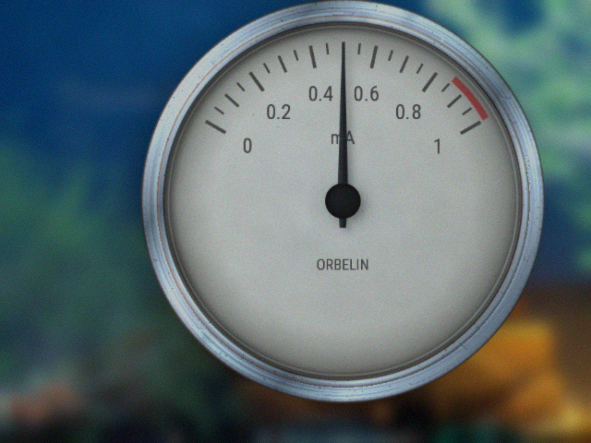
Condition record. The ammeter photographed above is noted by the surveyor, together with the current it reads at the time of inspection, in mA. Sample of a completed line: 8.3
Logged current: 0.5
